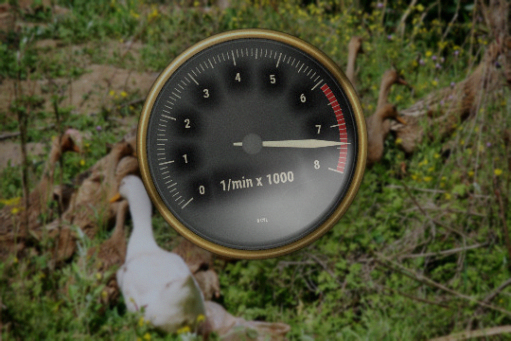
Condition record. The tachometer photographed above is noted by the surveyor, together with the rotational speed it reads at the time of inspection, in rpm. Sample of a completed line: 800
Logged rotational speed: 7400
